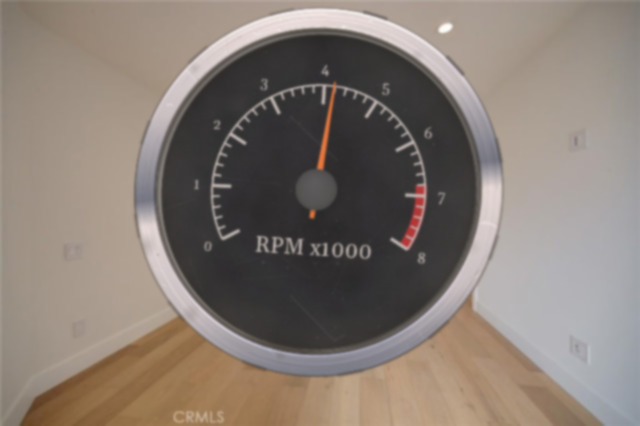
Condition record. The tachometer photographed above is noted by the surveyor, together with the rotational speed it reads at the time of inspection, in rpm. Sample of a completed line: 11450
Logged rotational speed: 4200
